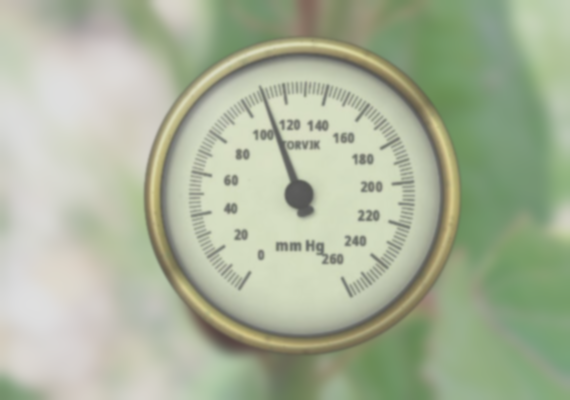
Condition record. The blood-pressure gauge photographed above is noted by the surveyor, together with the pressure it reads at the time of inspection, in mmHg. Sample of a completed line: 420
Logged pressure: 110
